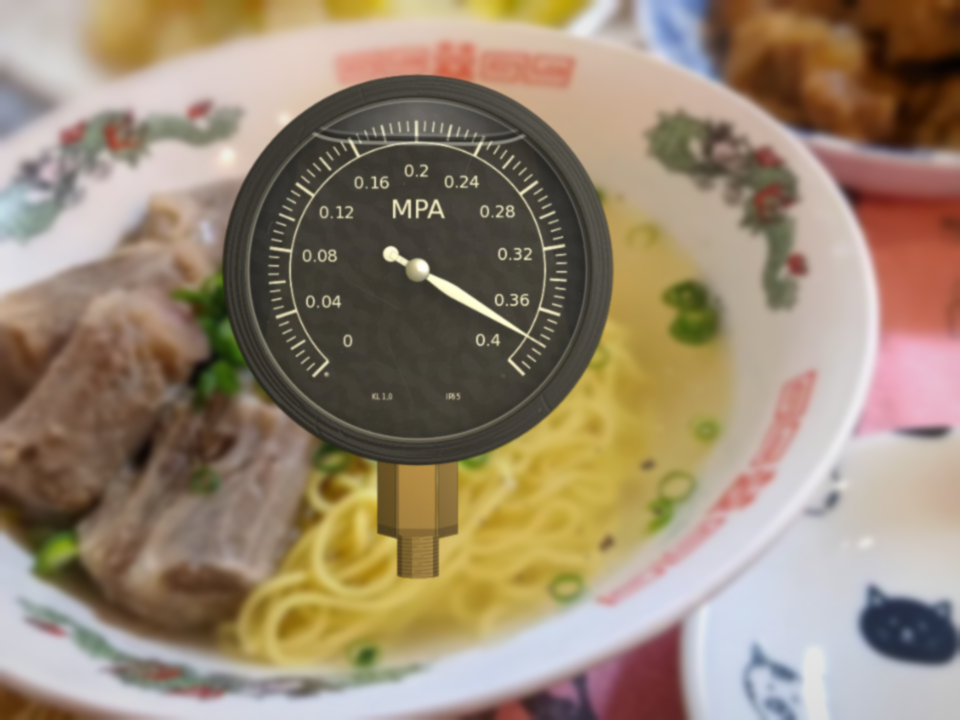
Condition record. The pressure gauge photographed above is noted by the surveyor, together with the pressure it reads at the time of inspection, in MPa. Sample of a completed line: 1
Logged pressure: 0.38
